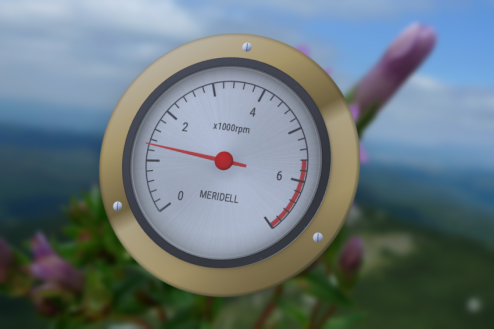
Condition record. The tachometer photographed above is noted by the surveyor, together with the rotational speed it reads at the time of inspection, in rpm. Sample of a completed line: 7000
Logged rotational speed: 1300
